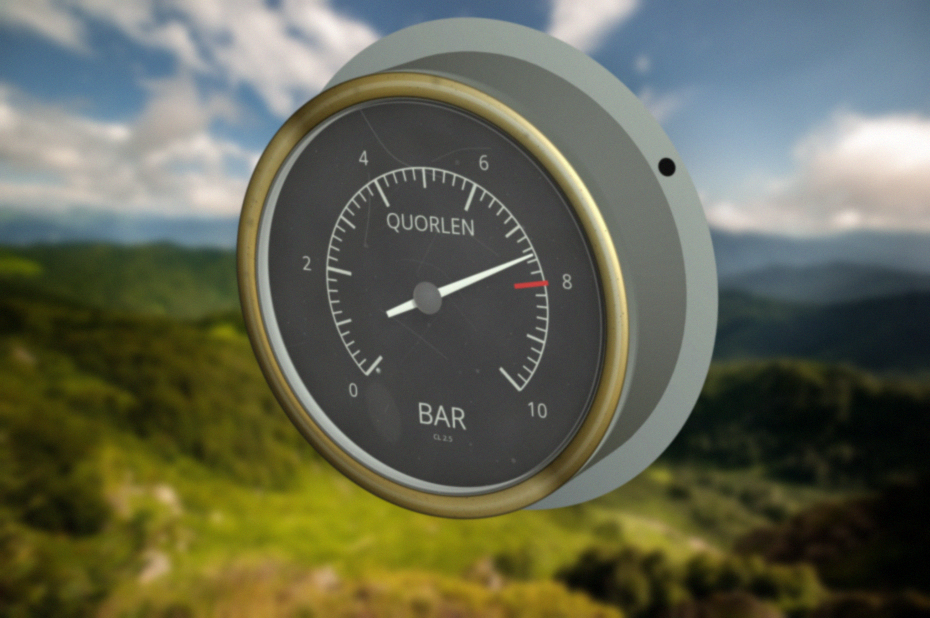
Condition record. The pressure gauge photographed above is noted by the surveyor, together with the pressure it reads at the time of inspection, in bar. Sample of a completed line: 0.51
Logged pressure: 7.5
